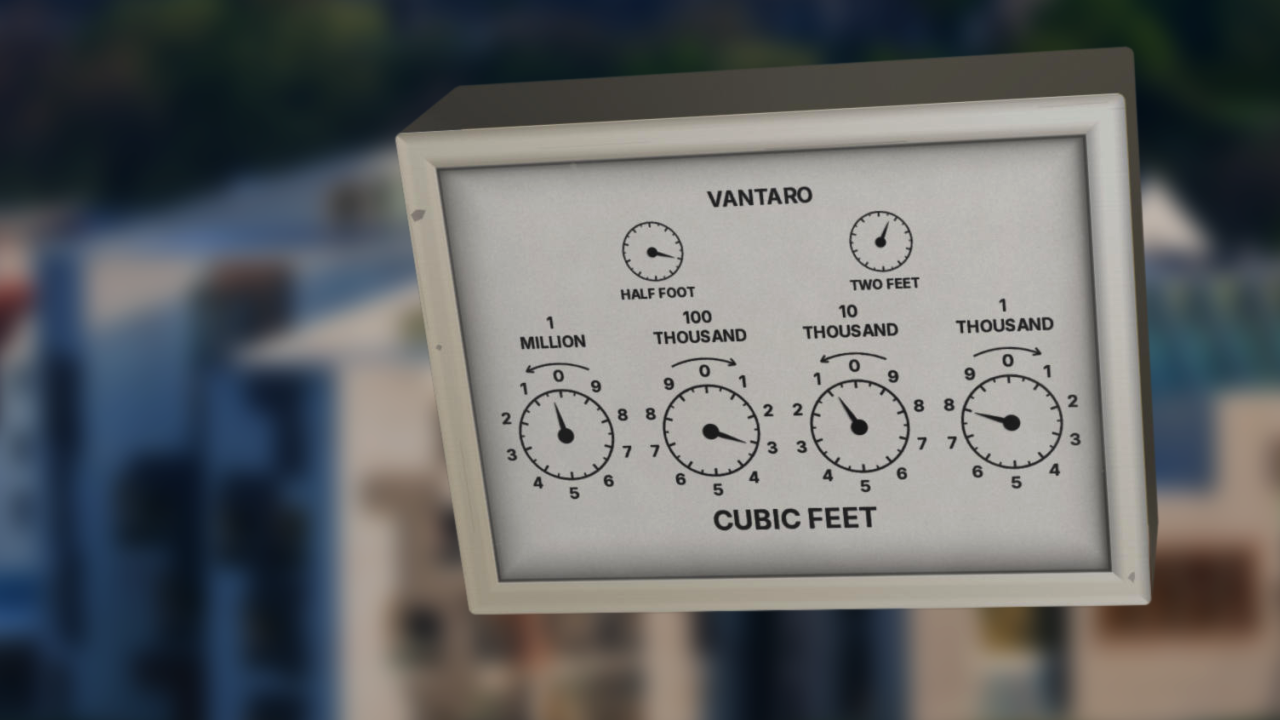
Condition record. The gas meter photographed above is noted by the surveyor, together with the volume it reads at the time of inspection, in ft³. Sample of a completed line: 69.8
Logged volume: 30800
